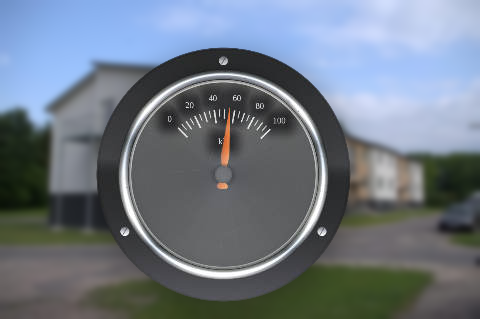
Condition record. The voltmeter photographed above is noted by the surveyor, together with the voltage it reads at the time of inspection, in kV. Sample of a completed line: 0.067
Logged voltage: 55
